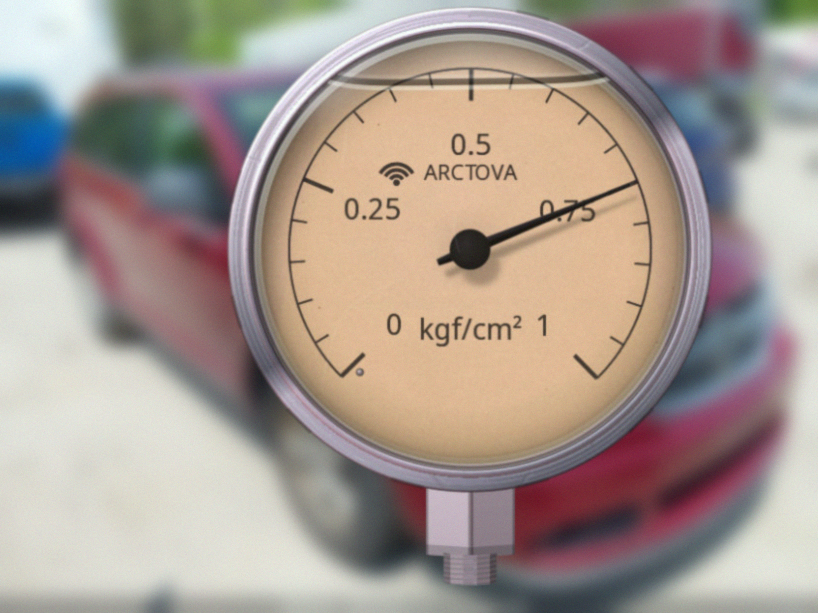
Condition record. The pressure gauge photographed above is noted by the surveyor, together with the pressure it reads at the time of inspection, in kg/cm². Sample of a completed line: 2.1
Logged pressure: 0.75
